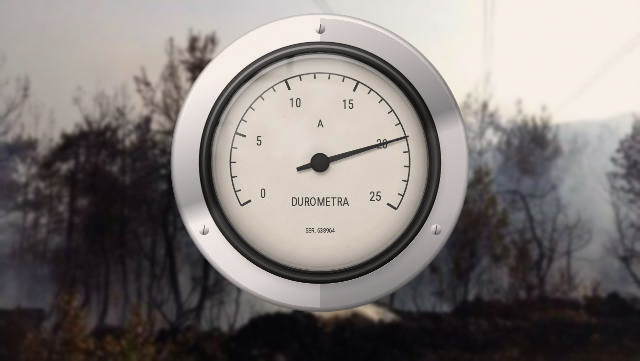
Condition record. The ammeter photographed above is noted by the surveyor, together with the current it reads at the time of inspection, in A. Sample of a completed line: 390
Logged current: 20
